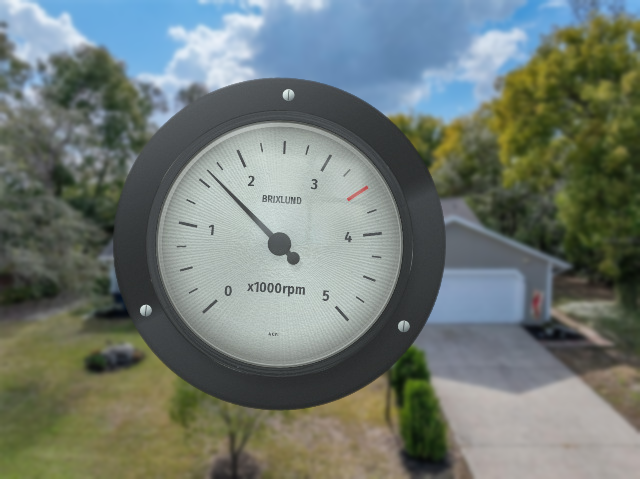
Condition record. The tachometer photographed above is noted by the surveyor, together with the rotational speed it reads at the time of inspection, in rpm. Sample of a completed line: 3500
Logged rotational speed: 1625
